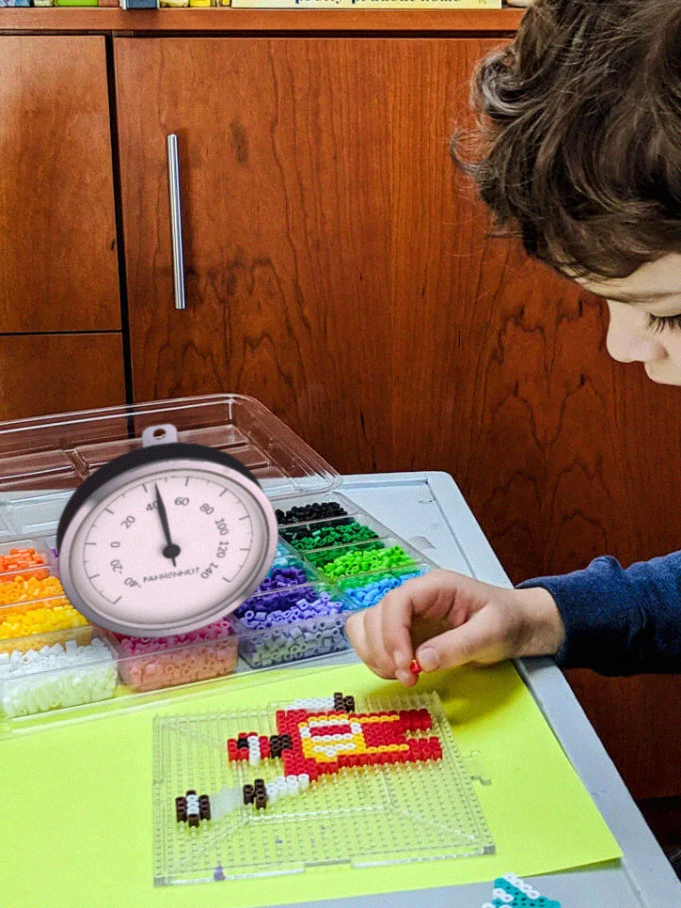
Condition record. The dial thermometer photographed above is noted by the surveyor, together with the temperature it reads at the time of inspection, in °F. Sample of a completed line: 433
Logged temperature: 45
